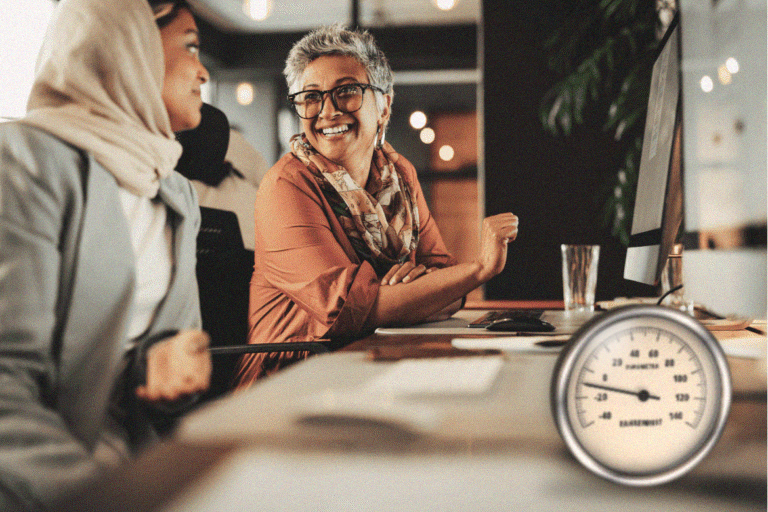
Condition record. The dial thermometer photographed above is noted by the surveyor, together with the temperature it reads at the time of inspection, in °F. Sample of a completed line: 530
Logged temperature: -10
